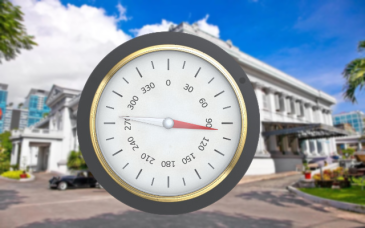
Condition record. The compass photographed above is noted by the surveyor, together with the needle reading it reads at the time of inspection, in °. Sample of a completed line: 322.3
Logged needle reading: 97.5
